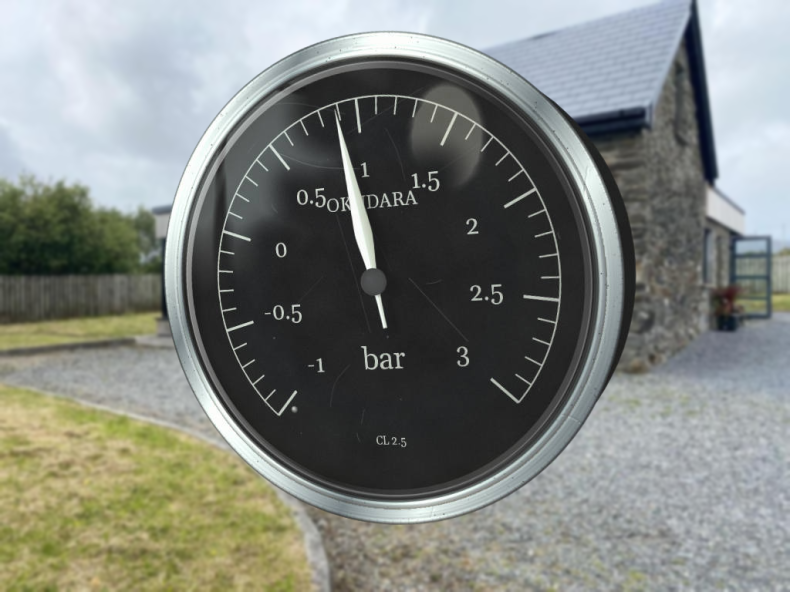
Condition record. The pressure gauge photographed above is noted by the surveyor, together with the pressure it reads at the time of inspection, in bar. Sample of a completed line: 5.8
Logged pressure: 0.9
